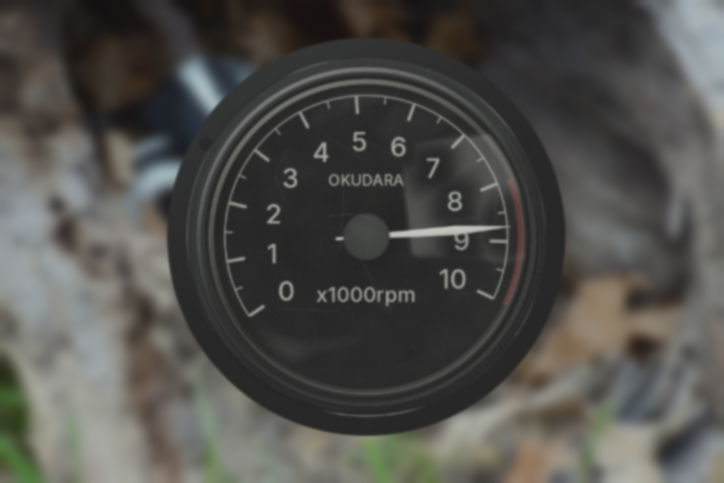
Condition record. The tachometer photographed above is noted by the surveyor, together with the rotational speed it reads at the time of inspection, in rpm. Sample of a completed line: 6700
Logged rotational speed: 8750
